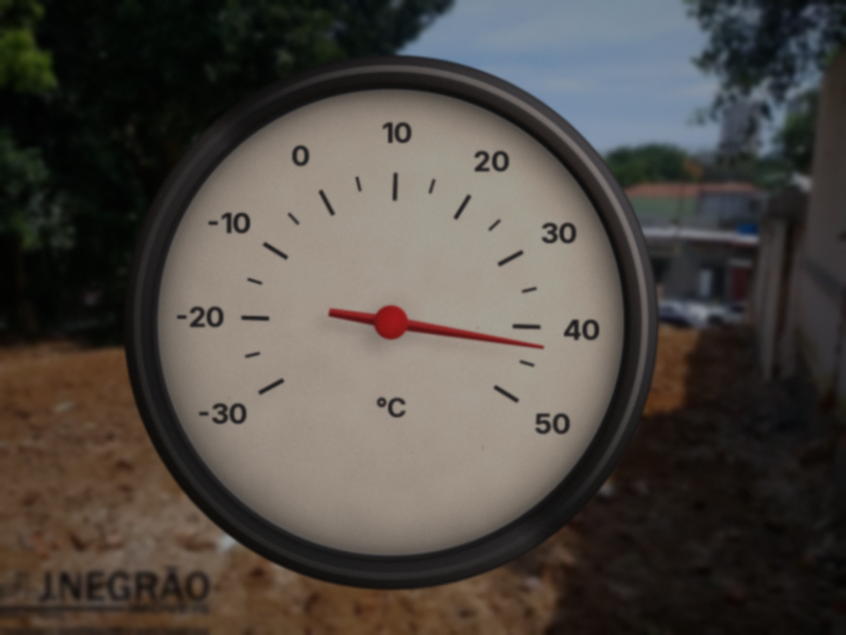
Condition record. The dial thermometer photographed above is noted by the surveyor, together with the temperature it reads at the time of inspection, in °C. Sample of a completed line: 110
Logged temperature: 42.5
